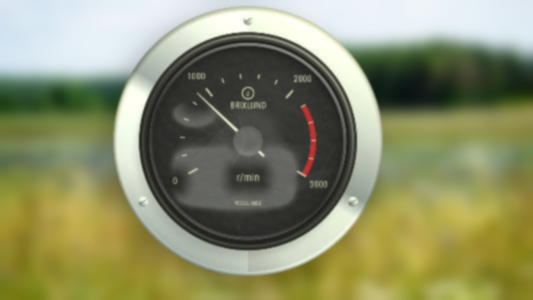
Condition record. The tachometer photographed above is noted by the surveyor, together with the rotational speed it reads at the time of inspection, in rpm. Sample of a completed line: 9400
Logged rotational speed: 900
